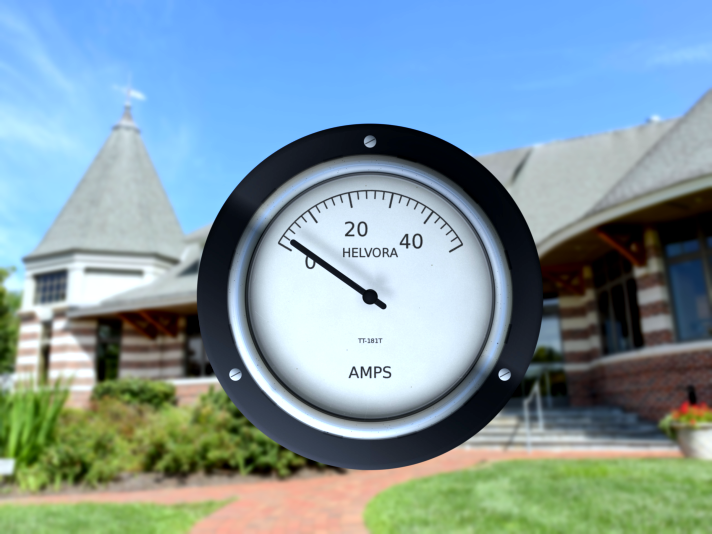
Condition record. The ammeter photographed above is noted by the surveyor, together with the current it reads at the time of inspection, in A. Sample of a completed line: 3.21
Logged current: 2
